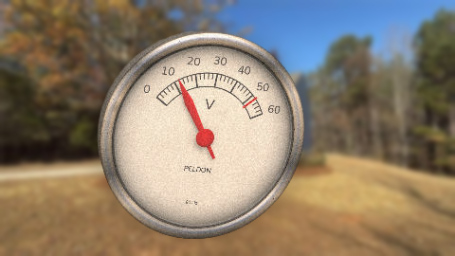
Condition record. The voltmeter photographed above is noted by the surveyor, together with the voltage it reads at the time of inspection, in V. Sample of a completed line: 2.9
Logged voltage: 12
